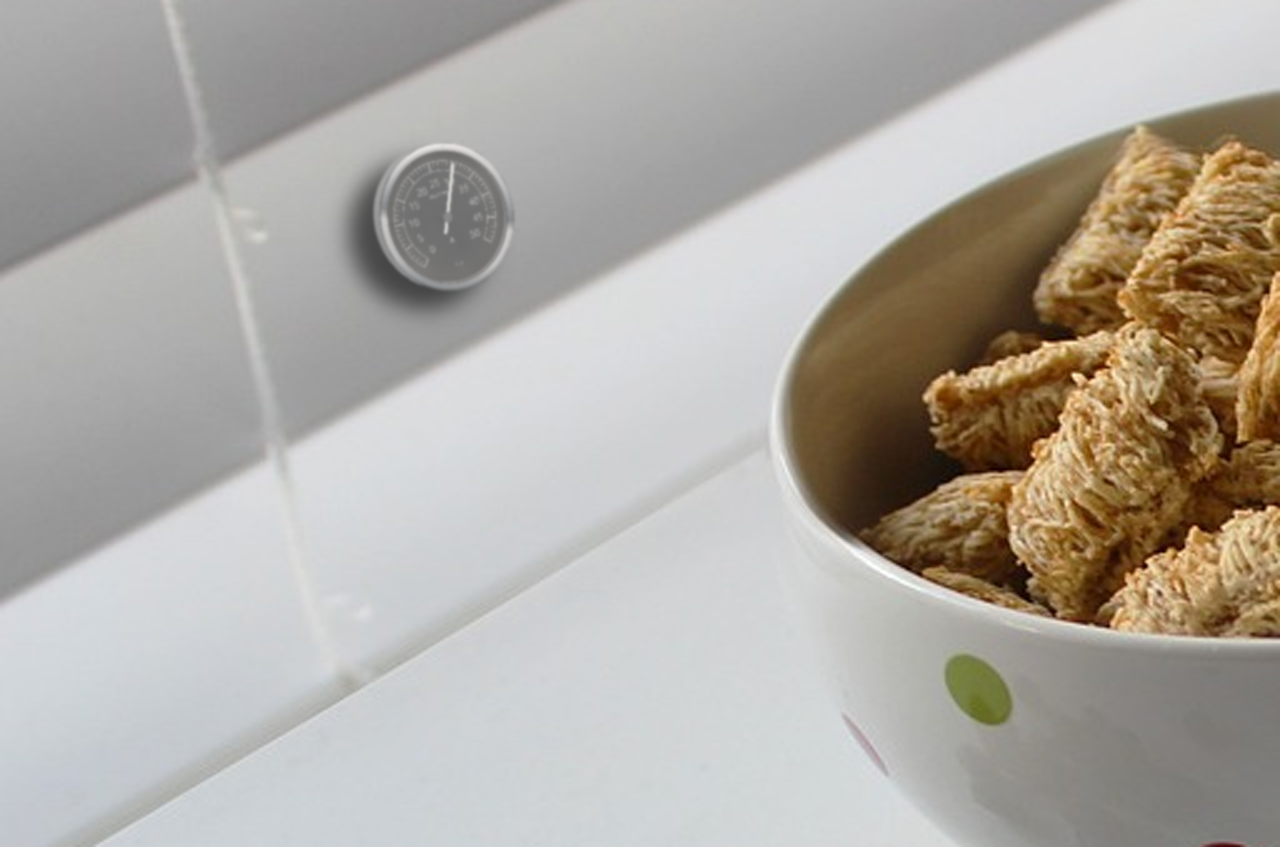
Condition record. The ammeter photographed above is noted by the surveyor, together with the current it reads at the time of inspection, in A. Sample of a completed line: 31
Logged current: 30
